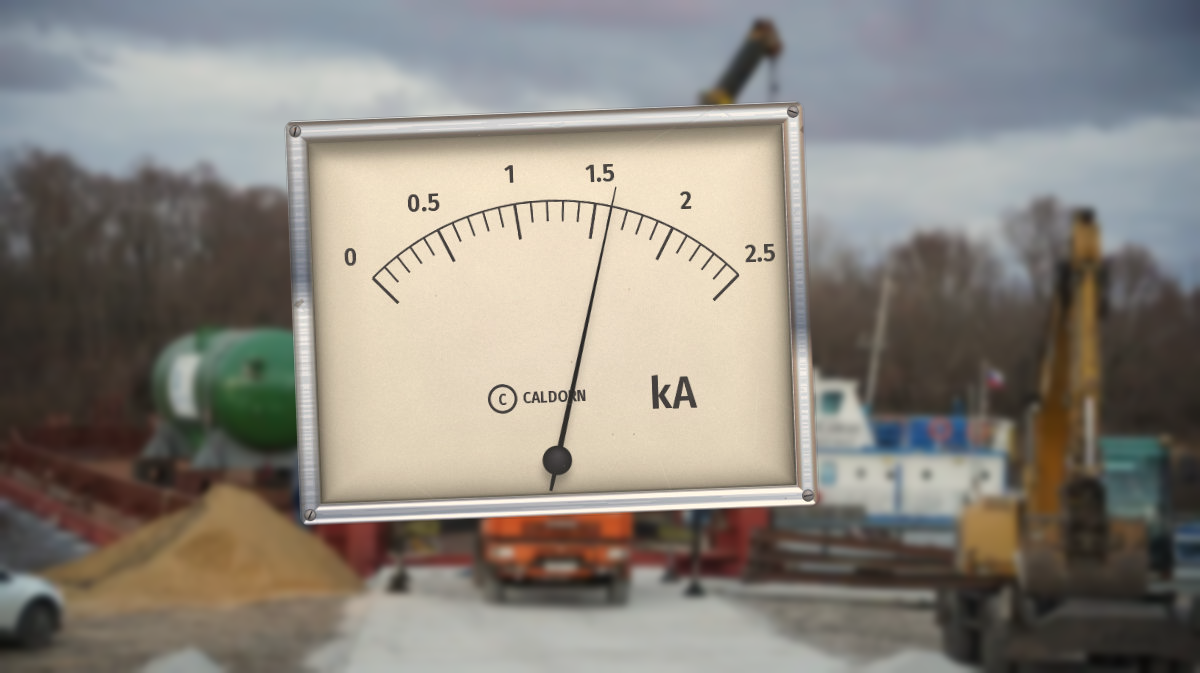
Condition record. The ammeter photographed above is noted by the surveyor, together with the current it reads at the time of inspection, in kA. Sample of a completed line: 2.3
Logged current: 1.6
